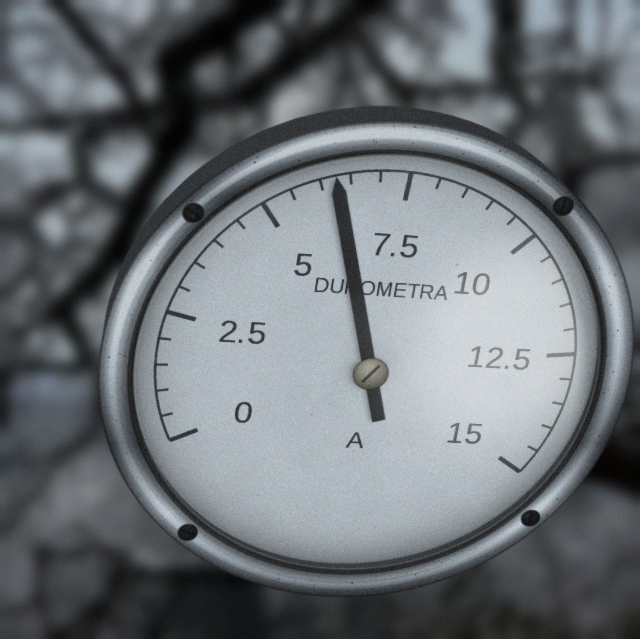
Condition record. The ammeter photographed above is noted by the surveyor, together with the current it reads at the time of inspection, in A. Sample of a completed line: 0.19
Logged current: 6.25
